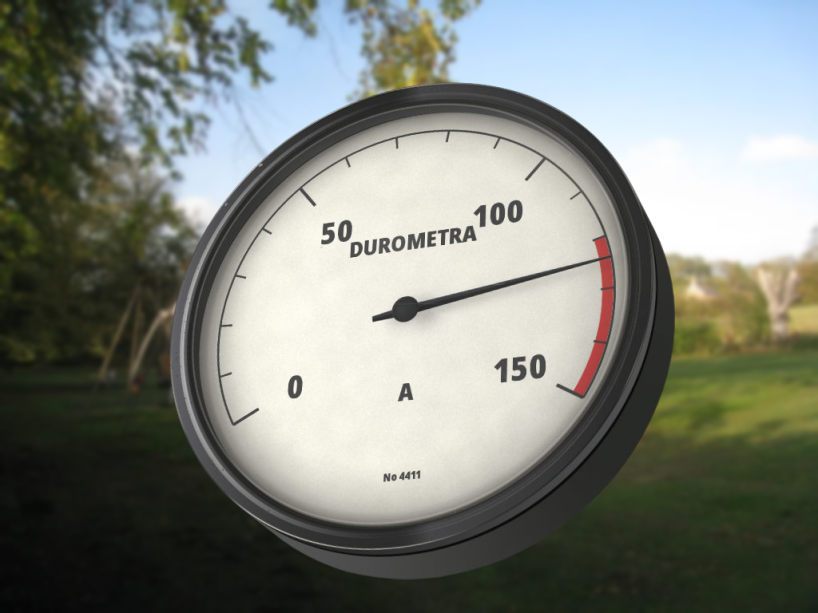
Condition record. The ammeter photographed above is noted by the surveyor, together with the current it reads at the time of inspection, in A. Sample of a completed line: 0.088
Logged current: 125
